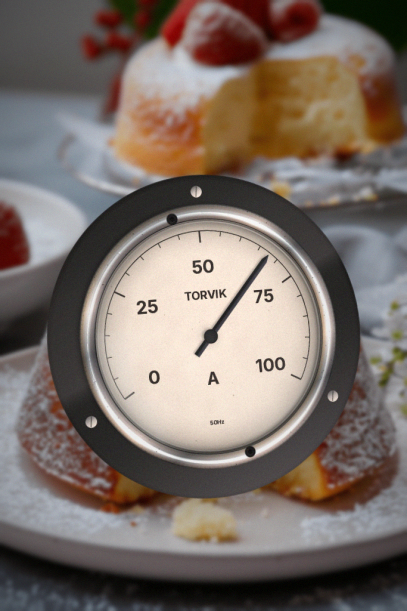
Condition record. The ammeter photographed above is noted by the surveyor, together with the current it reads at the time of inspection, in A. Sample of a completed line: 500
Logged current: 67.5
